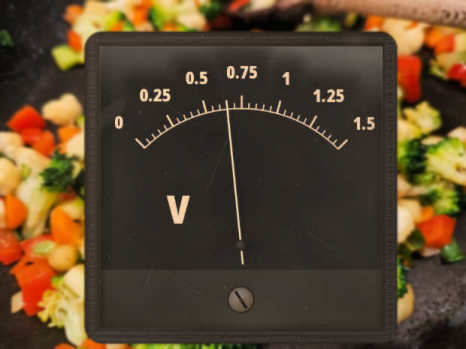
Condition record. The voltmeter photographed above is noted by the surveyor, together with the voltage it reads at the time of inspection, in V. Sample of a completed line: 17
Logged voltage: 0.65
